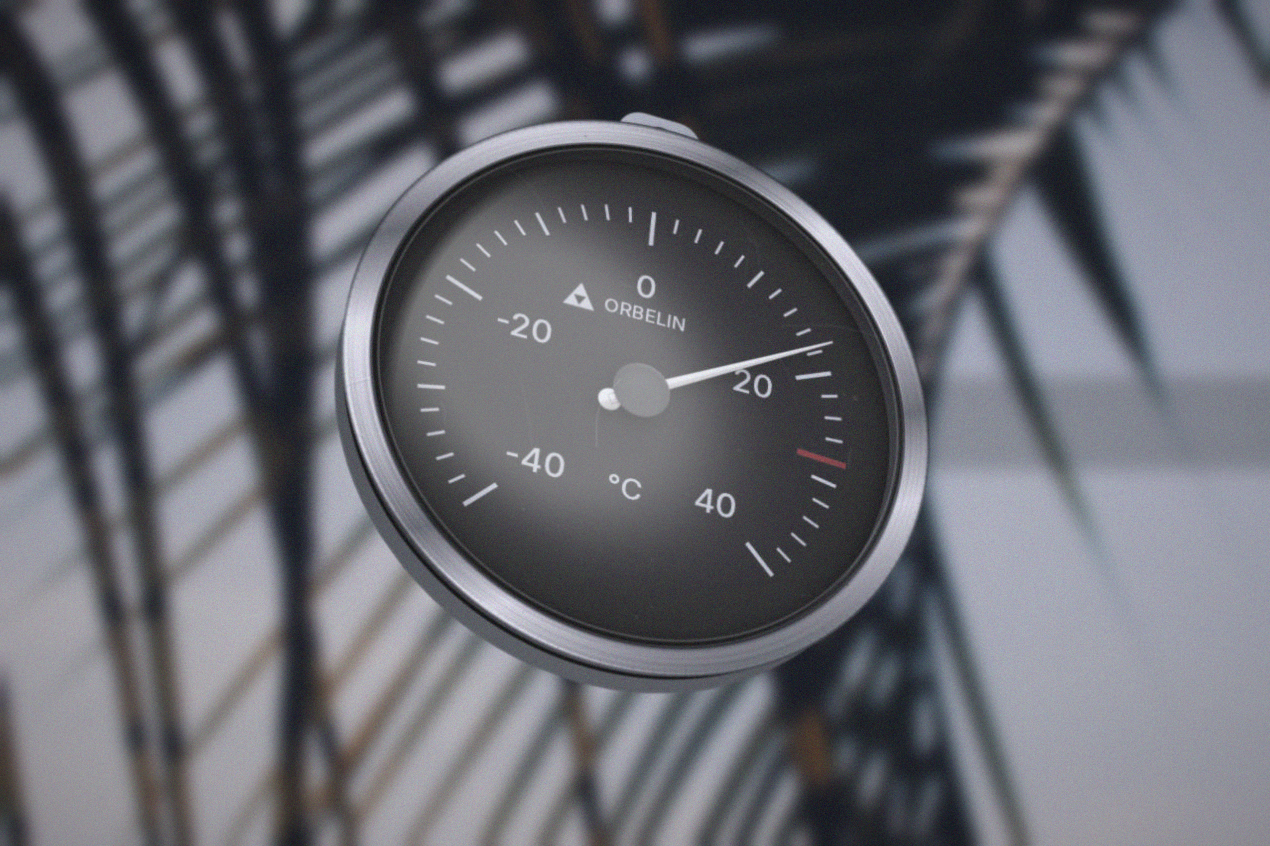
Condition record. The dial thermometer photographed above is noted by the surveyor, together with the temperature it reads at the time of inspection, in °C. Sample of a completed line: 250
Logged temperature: 18
